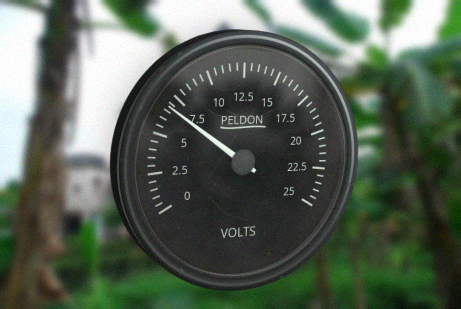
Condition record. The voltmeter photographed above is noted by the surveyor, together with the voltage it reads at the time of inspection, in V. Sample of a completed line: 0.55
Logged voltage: 6.75
